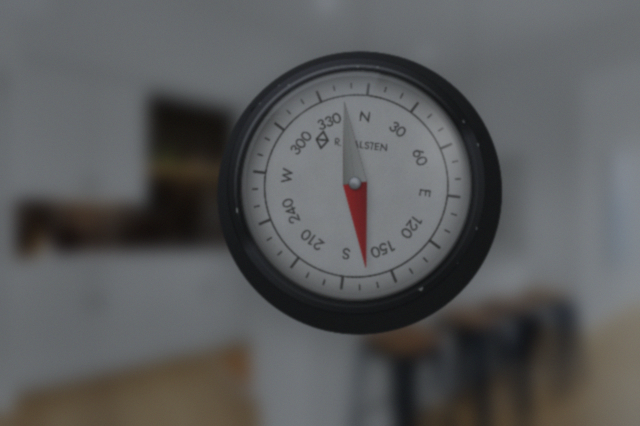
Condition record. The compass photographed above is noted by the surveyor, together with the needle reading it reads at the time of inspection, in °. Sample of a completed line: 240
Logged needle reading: 165
